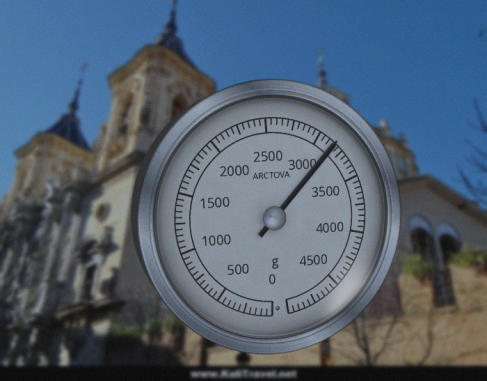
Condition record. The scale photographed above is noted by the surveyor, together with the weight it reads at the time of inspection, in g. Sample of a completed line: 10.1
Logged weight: 3150
